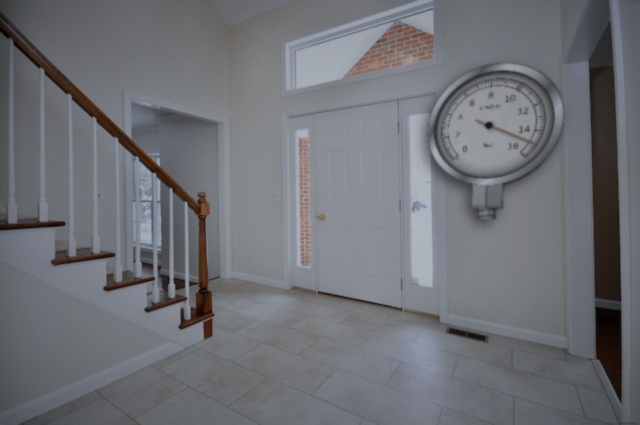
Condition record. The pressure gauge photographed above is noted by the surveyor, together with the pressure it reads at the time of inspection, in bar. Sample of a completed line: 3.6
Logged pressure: 15
